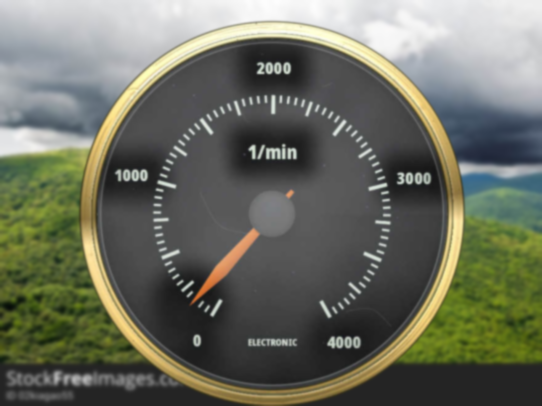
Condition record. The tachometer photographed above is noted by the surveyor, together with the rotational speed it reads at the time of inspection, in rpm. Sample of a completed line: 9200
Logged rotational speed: 150
